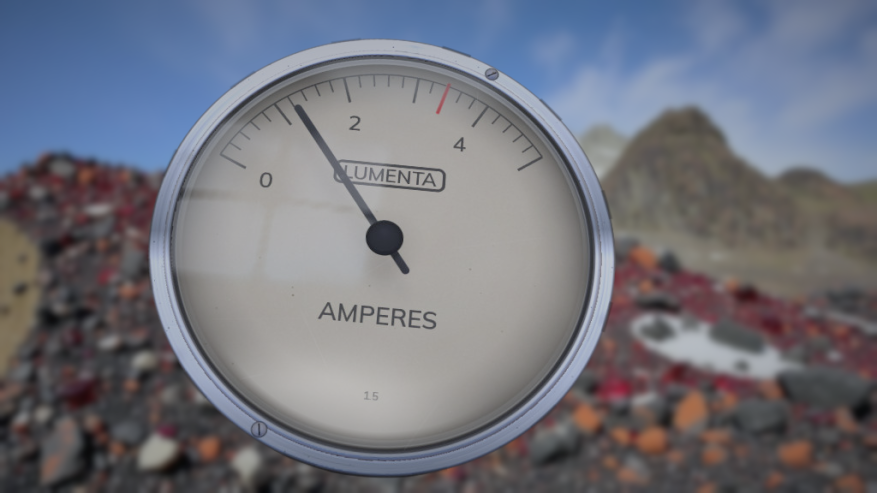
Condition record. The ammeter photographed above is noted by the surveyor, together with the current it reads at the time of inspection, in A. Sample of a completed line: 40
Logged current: 1.2
